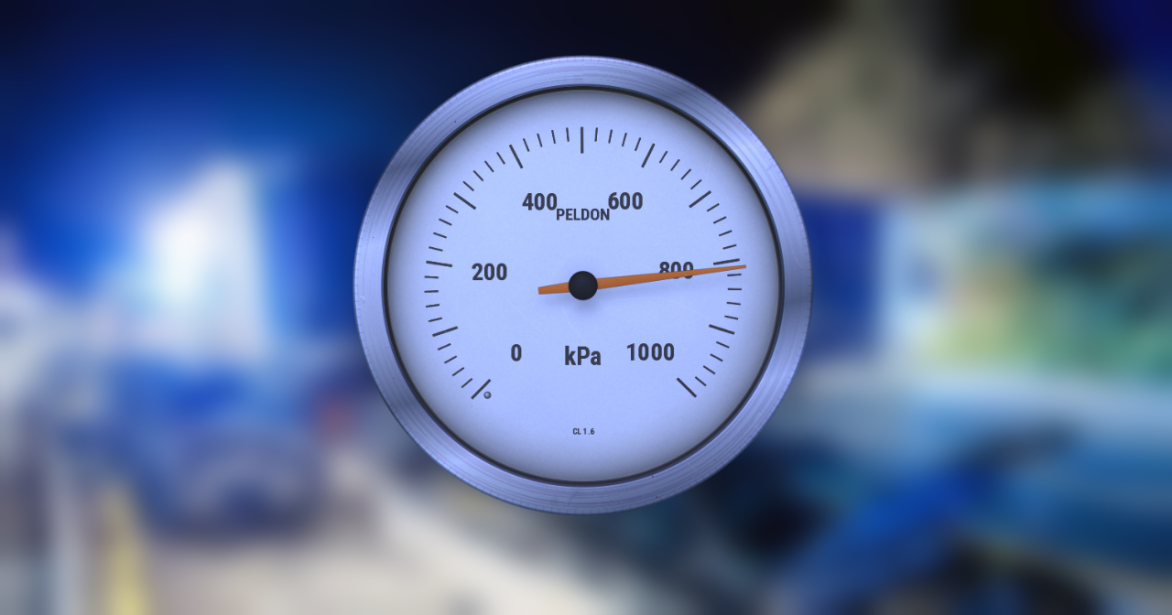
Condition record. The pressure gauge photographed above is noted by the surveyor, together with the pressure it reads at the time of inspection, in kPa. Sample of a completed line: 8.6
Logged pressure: 810
